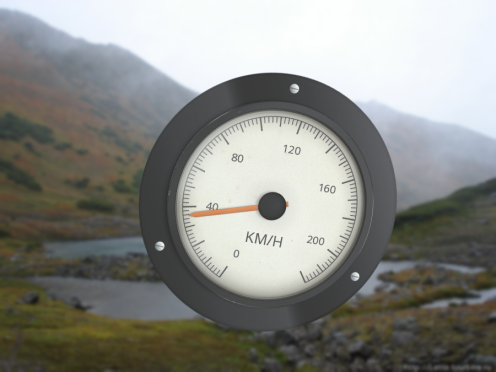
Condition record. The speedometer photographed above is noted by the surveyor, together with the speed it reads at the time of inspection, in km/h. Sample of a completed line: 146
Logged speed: 36
